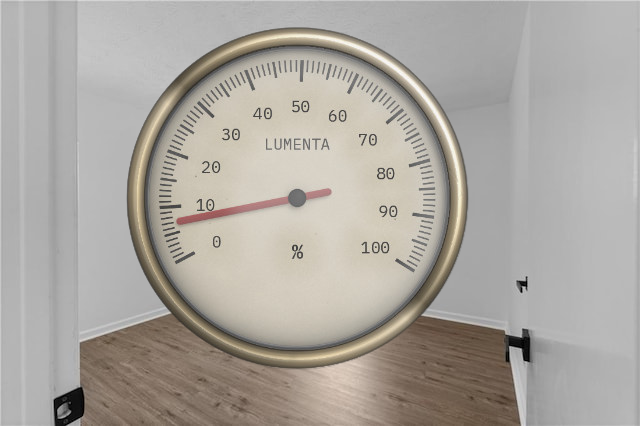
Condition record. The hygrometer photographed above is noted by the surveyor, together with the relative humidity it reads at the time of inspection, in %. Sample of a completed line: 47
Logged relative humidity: 7
